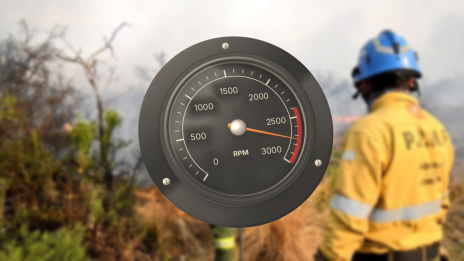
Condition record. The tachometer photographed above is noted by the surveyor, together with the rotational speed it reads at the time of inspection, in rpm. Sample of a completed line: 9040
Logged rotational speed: 2750
